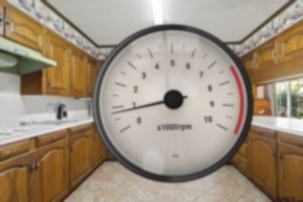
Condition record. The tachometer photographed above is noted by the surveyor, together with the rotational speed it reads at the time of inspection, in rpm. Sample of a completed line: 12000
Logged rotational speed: 750
